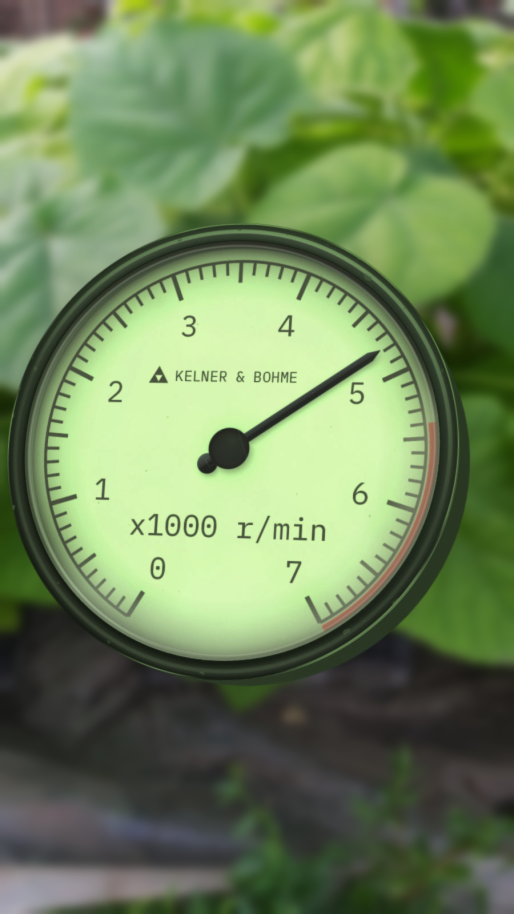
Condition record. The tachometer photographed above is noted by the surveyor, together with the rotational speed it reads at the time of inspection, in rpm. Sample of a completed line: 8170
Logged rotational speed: 4800
